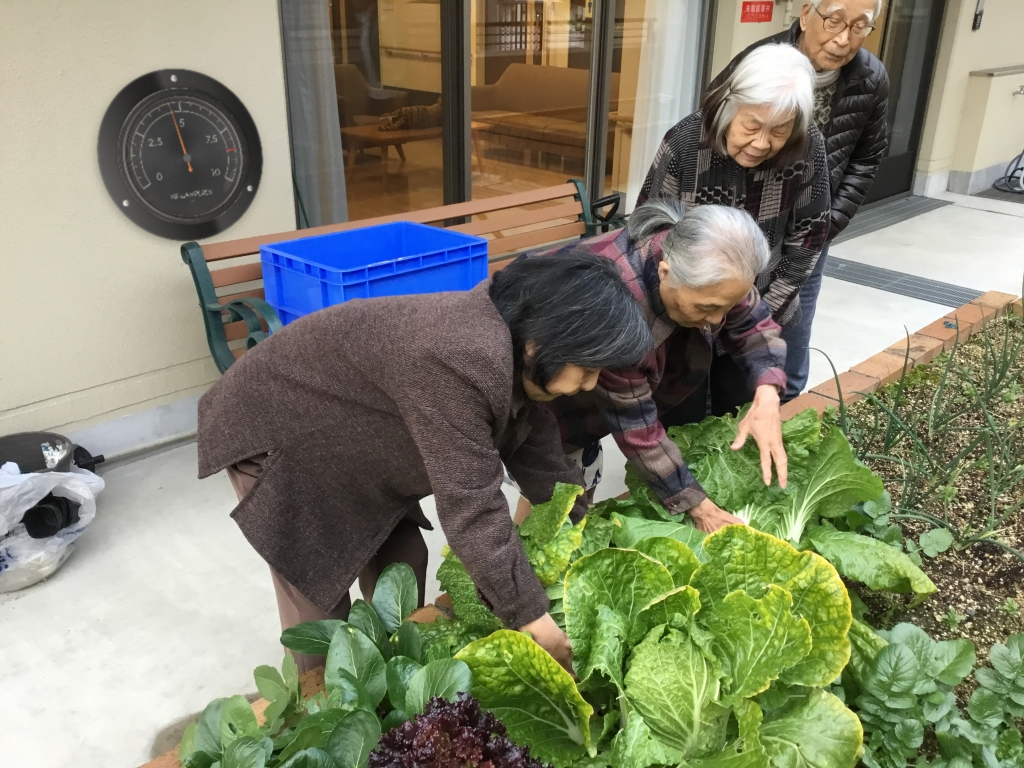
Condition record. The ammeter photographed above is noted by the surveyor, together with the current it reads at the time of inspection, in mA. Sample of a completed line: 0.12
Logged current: 4.5
